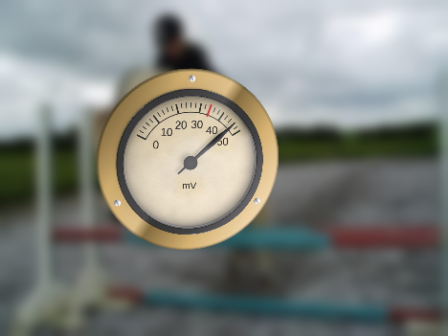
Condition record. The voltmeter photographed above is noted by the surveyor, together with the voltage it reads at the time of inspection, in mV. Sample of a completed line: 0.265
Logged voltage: 46
